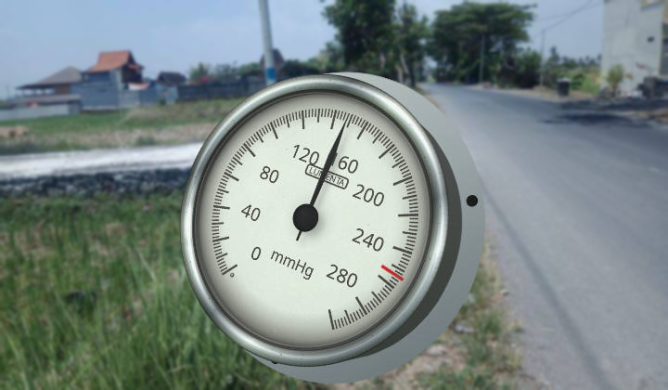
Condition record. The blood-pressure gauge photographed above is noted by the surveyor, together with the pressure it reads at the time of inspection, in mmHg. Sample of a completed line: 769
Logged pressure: 150
